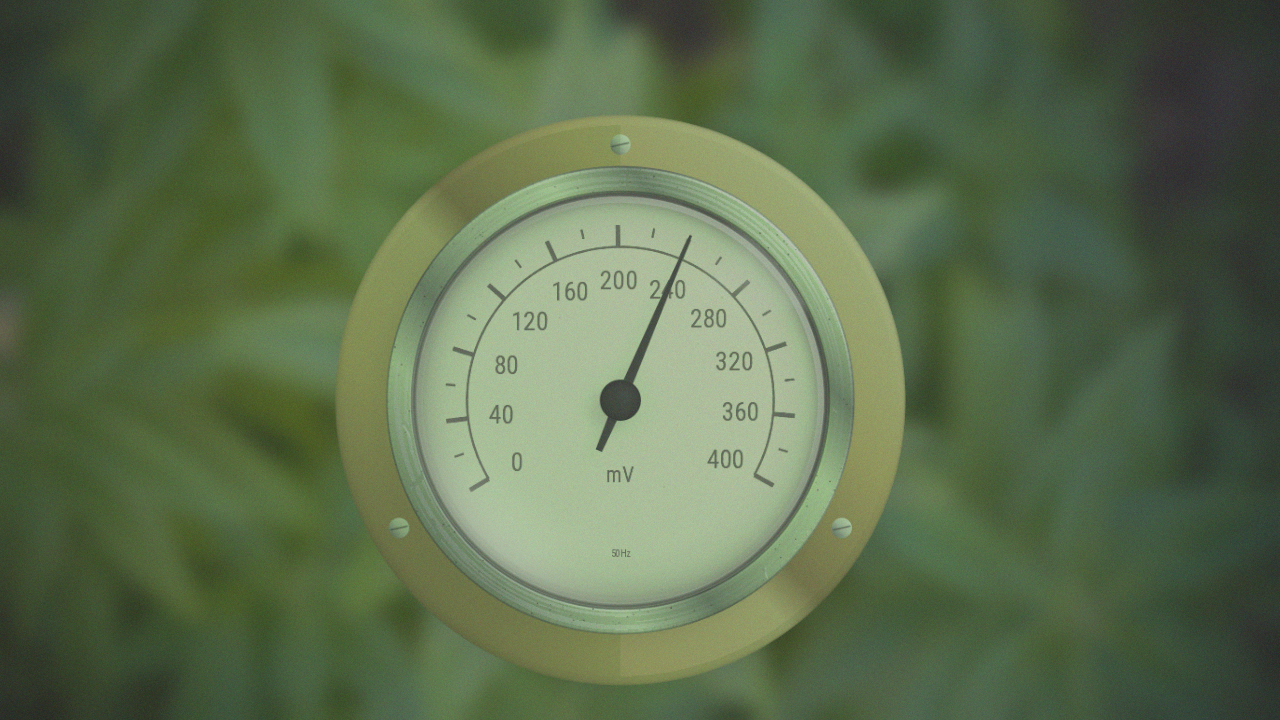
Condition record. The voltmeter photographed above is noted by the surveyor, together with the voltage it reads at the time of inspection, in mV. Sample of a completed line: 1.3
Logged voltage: 240
